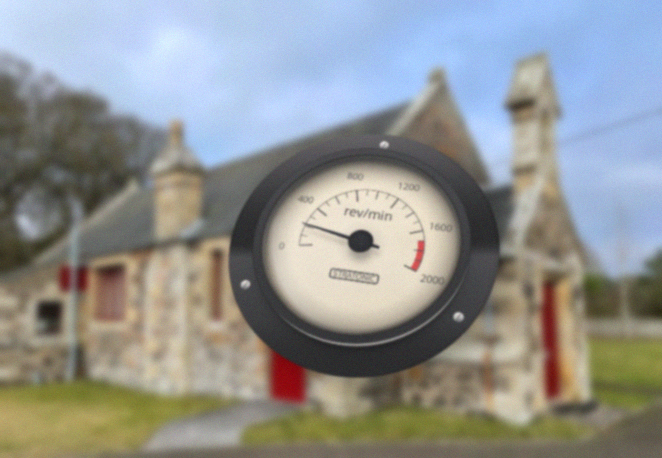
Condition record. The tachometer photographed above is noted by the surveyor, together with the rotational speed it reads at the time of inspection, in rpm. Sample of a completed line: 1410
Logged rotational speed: 200
